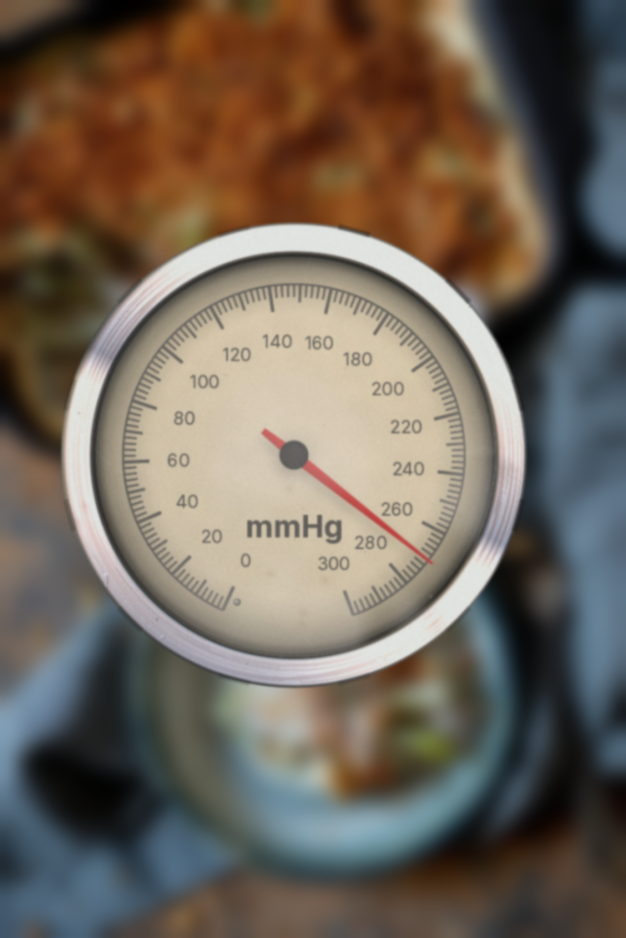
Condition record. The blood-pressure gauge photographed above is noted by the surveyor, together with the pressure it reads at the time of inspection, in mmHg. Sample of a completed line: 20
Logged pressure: 270
